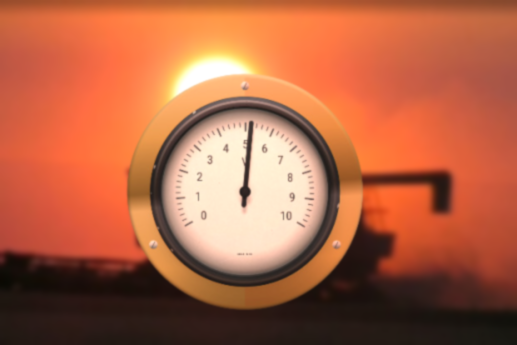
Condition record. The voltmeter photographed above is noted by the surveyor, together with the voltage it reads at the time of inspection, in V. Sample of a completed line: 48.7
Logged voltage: 5.2
